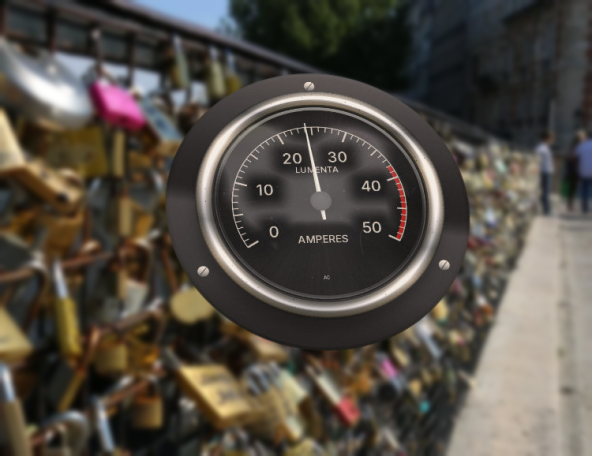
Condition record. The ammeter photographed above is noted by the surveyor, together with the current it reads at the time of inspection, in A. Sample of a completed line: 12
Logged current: 24
